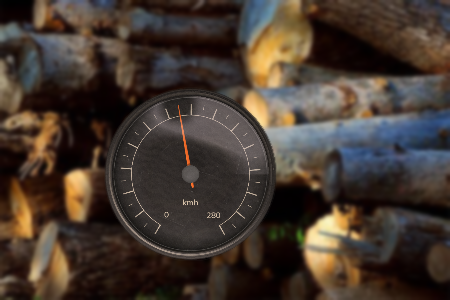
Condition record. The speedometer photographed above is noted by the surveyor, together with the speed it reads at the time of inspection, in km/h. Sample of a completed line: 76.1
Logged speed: 130
